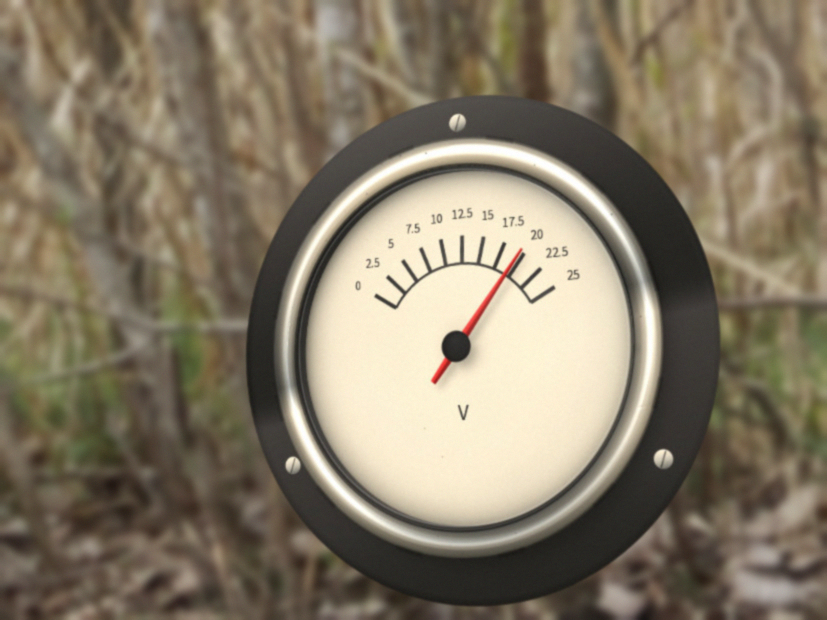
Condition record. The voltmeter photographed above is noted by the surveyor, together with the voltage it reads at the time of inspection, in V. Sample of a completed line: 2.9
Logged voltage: 20
